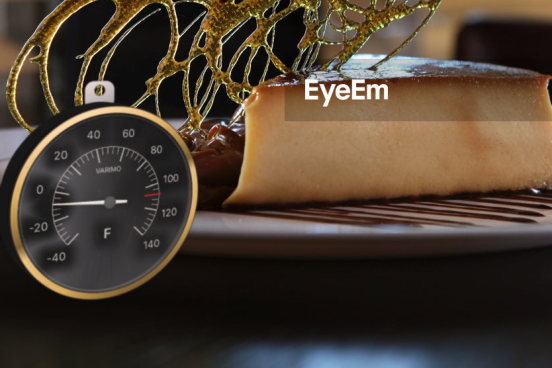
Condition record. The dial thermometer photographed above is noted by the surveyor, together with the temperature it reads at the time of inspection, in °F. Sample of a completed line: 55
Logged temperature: -8
